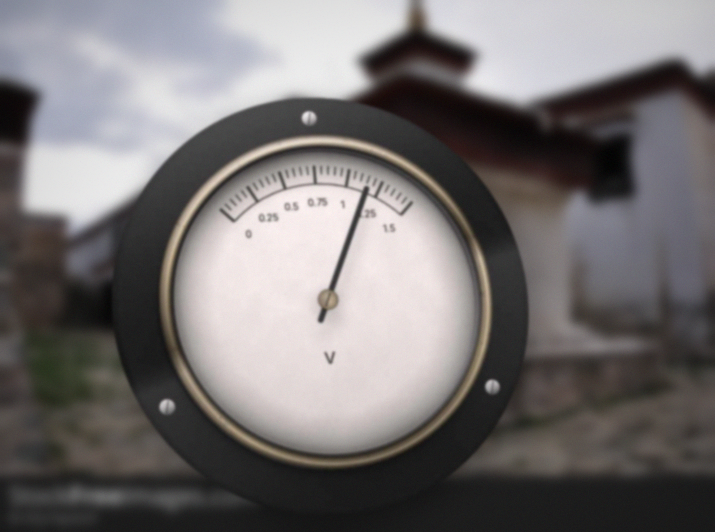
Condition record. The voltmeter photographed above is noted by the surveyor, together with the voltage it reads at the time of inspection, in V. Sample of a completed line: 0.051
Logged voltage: 1.15
